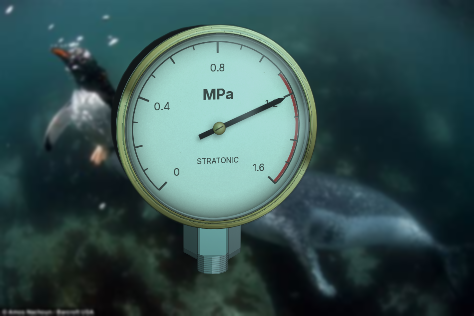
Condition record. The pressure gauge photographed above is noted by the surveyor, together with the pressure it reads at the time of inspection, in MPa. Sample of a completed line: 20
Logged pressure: 1.2
